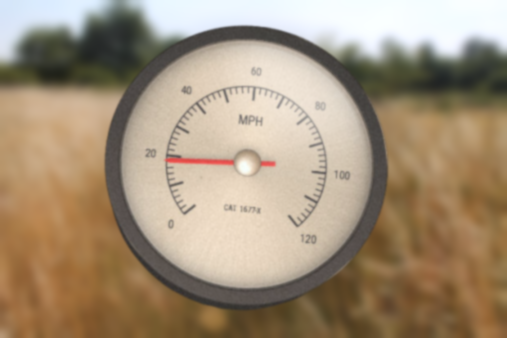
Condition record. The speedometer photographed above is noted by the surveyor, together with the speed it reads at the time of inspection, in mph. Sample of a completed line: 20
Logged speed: 18
